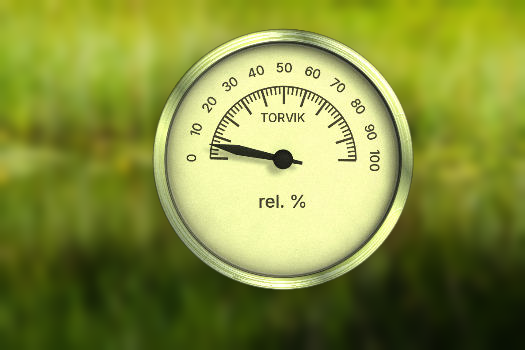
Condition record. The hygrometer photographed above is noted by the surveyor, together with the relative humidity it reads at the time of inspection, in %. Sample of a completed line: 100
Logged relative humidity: 6
